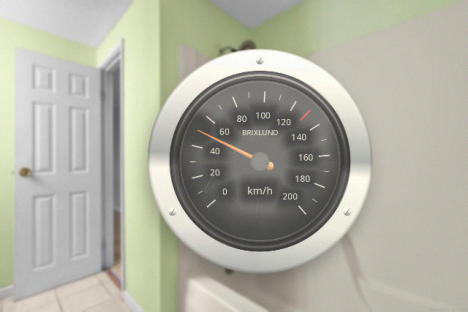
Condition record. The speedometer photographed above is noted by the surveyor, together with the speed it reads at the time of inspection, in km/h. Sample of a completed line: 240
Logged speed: 50
